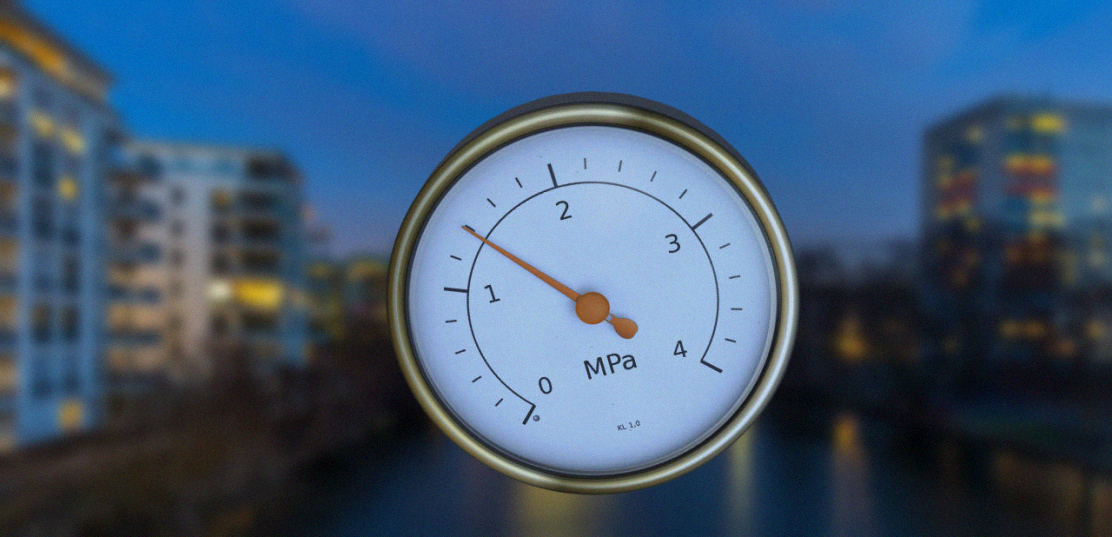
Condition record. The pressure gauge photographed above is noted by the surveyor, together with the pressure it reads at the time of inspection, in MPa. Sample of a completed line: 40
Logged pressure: 1.4
